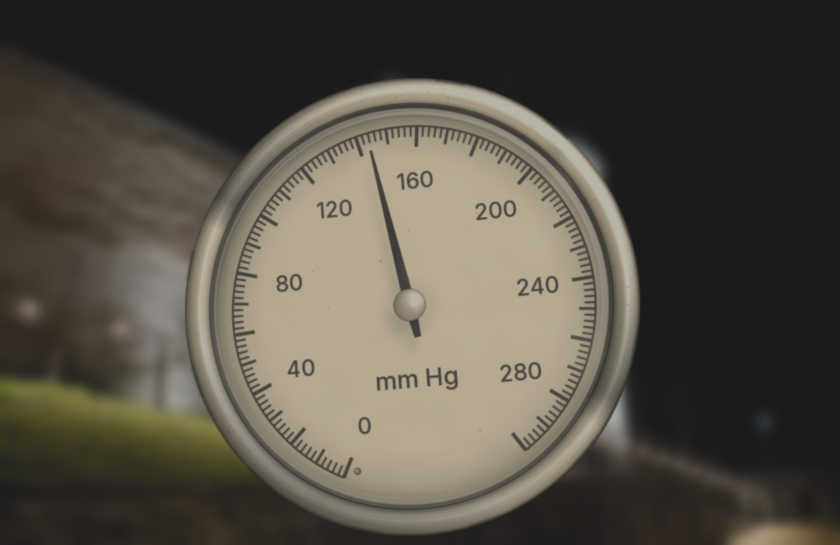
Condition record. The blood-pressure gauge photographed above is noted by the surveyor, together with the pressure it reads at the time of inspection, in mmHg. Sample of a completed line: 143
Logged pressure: 144
